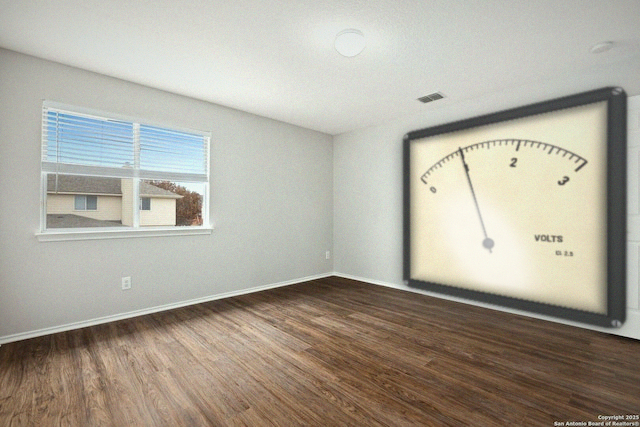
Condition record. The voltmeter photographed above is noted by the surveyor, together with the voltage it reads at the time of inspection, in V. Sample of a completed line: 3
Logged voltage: 1
